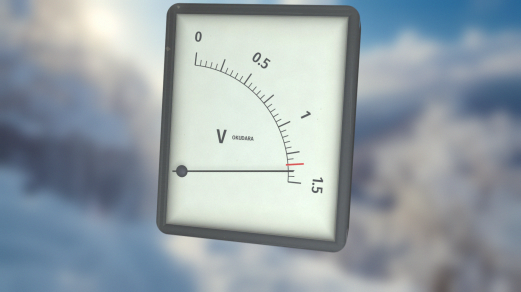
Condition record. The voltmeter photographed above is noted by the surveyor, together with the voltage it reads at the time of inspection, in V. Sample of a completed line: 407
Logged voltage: 1.4
